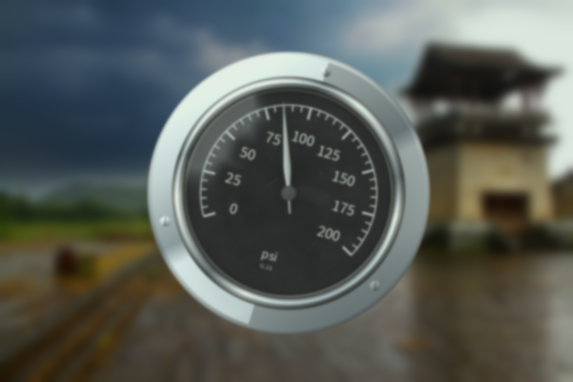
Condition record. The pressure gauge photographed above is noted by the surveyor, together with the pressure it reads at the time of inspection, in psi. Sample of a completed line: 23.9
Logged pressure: 85
